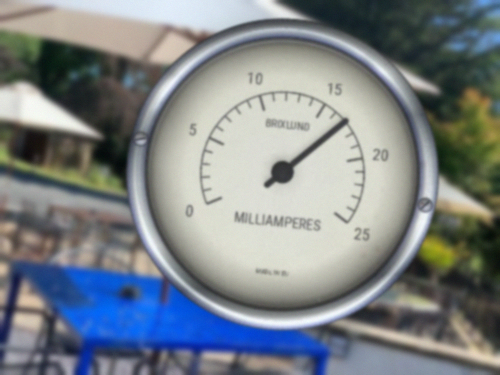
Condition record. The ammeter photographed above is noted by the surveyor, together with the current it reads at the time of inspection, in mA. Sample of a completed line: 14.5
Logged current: 17
